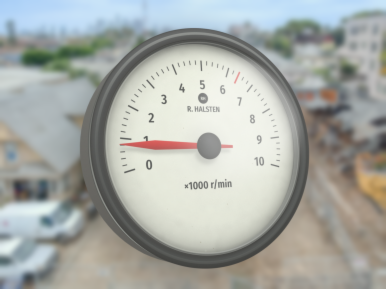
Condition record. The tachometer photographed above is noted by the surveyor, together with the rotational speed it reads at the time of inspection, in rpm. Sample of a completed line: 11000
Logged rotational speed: 800
